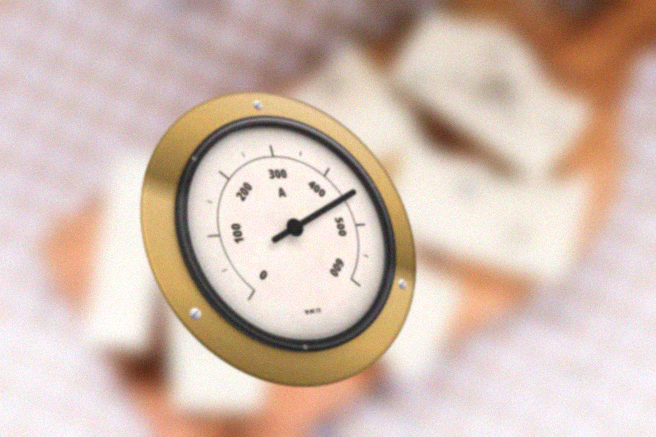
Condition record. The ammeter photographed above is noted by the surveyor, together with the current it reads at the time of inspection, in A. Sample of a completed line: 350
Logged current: 450
